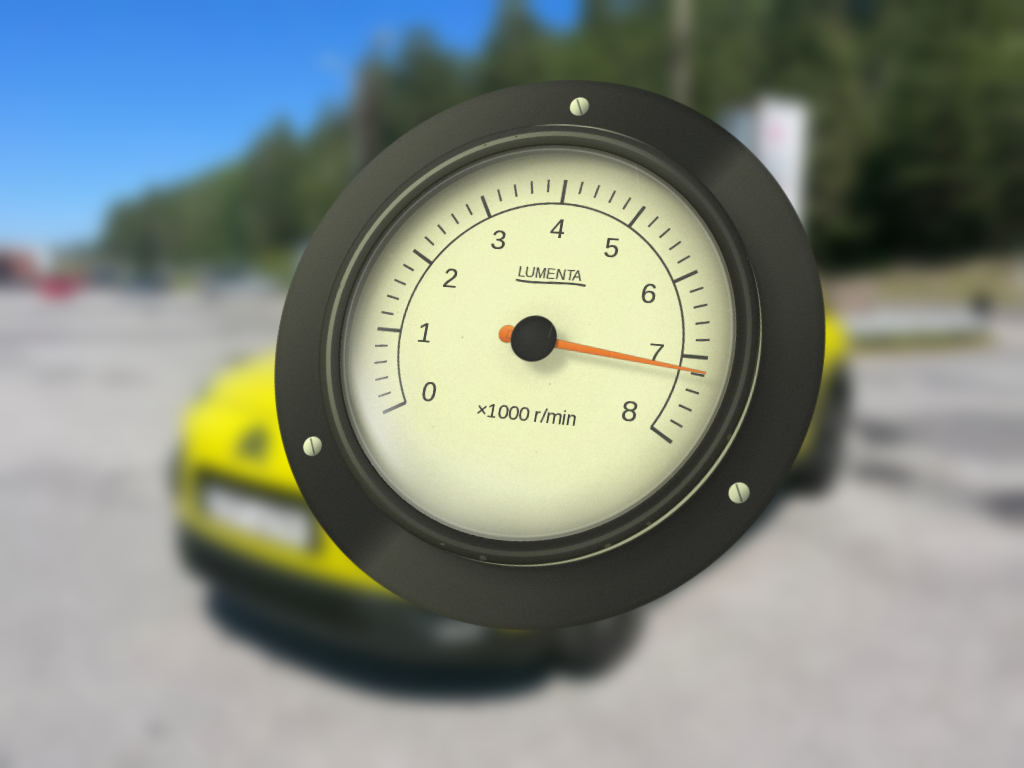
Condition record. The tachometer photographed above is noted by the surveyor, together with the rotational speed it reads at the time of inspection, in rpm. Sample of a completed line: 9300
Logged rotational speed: 7200
